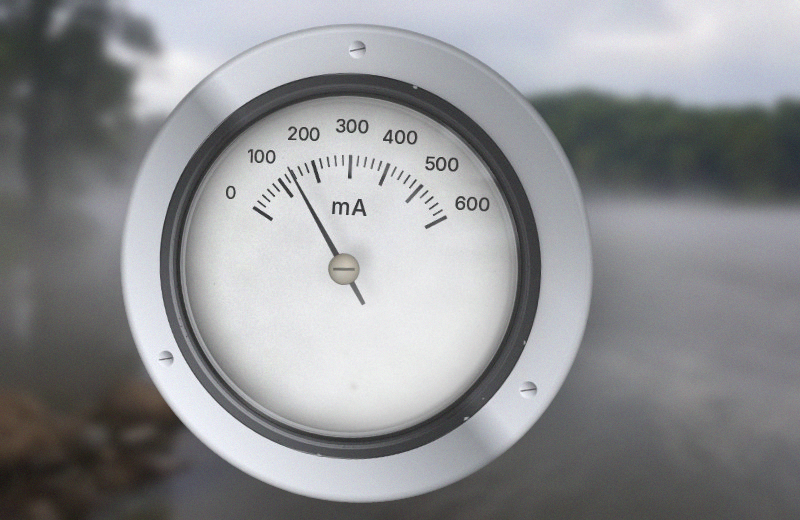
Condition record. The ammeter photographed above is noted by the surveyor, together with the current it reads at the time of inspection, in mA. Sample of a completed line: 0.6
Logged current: 140
